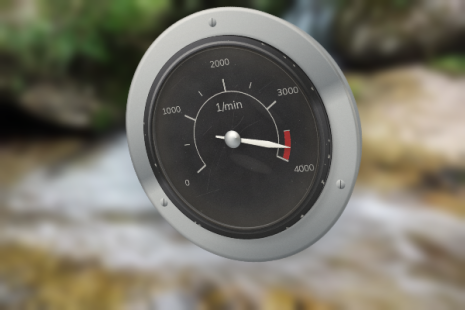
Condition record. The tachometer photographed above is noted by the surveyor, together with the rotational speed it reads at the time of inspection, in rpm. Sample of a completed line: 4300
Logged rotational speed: 3750
